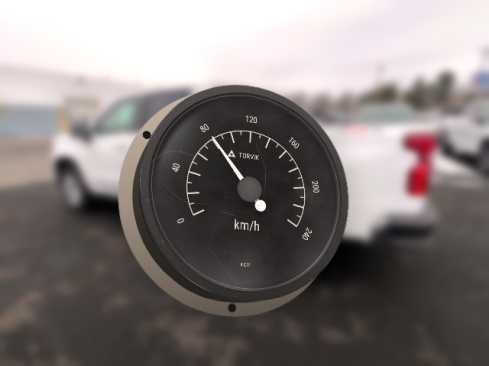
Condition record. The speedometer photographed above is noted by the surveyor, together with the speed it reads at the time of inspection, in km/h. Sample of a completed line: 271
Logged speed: 80
